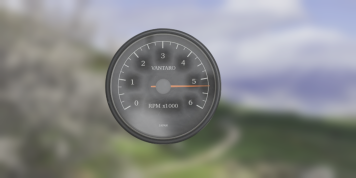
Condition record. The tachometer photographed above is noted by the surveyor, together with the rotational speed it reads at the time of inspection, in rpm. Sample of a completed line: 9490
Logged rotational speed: 5250
